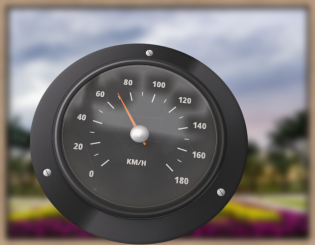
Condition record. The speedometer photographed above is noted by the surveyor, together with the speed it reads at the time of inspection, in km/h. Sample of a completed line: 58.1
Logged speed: 70
